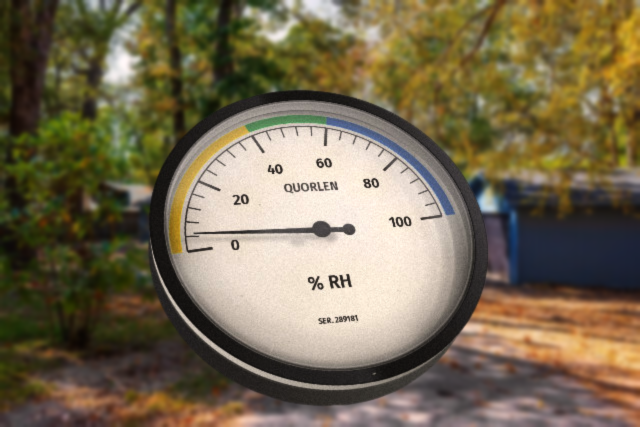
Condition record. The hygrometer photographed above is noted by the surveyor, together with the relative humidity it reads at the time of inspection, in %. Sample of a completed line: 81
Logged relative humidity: 4
